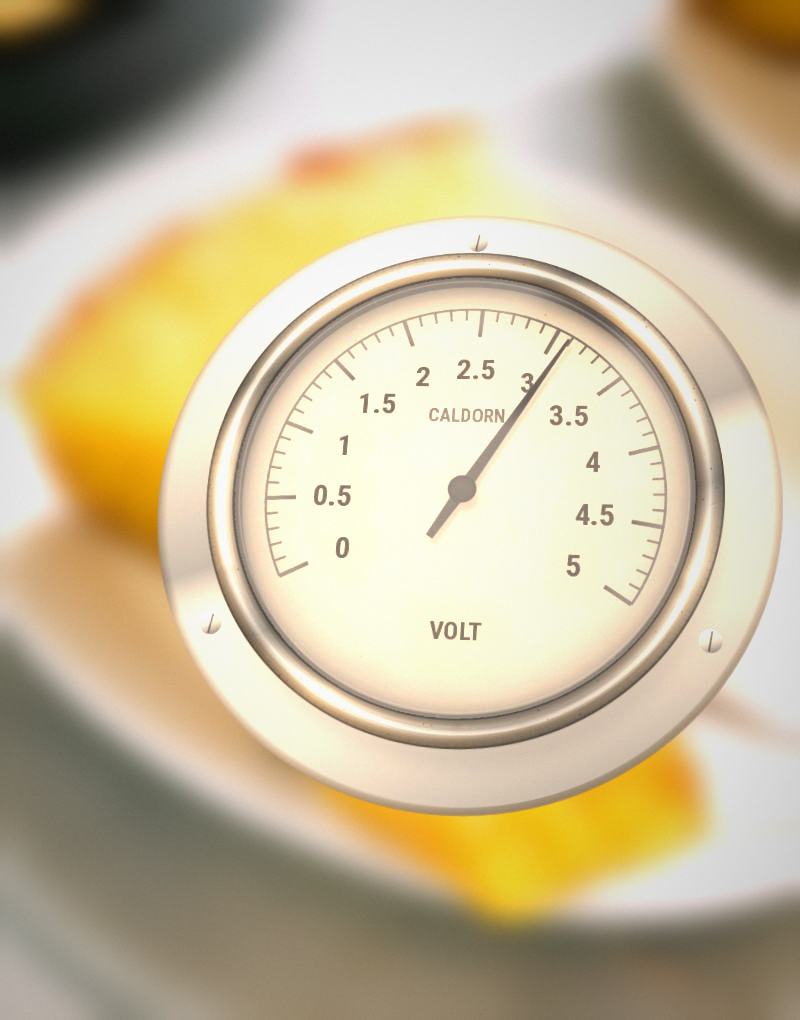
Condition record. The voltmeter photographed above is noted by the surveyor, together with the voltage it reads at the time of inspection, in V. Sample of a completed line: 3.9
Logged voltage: 3.1
